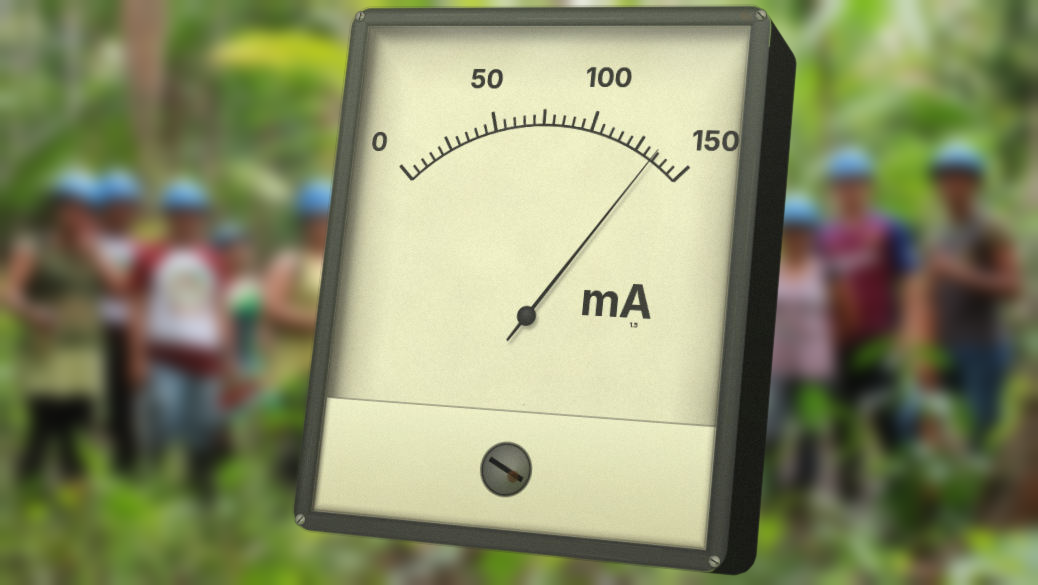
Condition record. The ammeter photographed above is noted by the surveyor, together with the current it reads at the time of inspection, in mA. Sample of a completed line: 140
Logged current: 135
